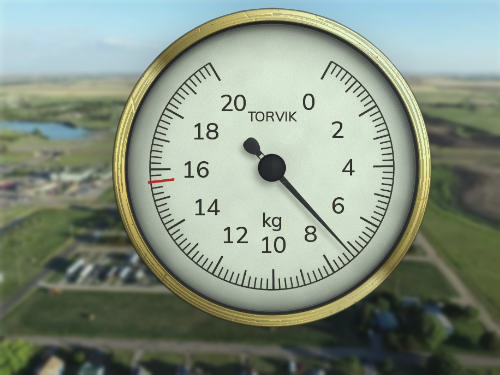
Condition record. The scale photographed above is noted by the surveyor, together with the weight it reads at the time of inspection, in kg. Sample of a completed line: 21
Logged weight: 7.2
